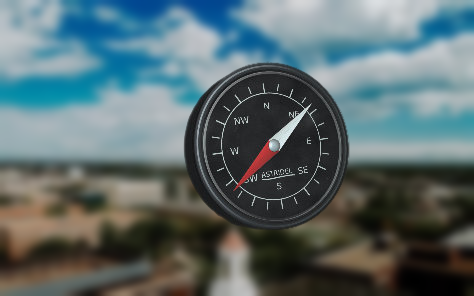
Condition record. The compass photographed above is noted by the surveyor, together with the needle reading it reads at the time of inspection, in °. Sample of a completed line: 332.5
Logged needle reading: 232.5
